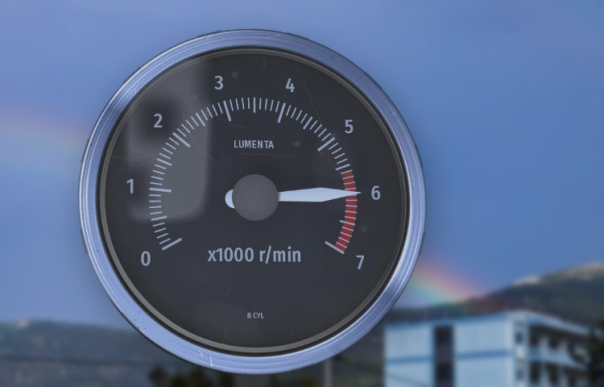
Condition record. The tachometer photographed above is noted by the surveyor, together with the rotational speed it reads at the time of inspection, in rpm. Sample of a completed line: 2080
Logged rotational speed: 6000
